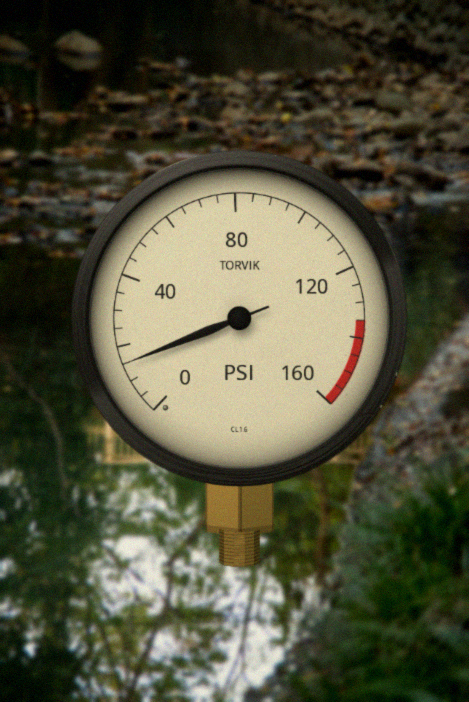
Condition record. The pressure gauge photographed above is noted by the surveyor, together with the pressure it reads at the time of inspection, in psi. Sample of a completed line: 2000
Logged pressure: 15
